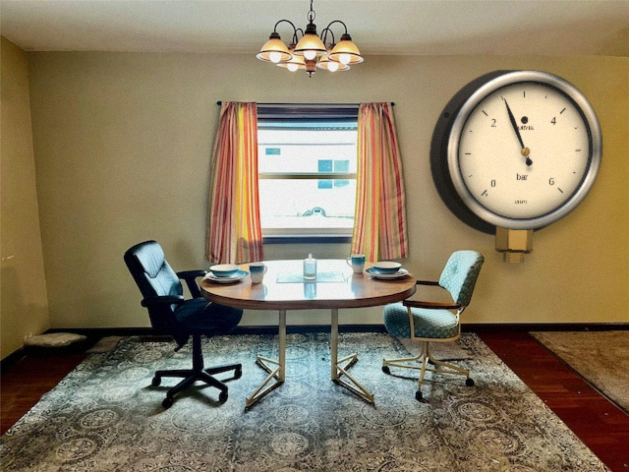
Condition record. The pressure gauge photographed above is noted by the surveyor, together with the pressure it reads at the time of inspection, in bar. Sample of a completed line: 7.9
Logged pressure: 2.5
